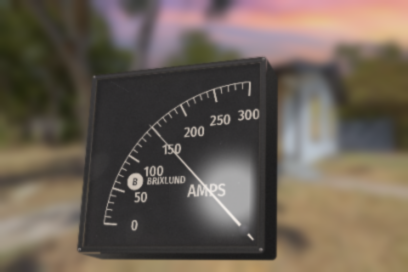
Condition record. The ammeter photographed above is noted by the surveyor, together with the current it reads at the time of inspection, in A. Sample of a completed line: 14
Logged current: 150
